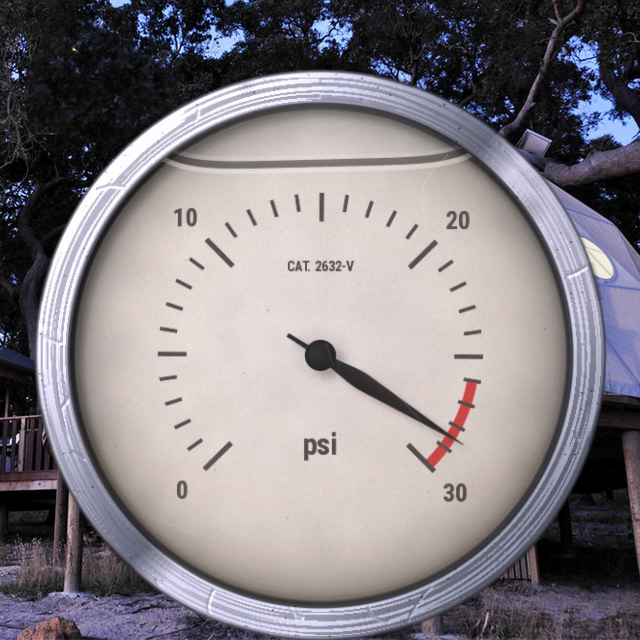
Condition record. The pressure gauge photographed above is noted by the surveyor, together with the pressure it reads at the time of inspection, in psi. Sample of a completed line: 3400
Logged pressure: 28.5
